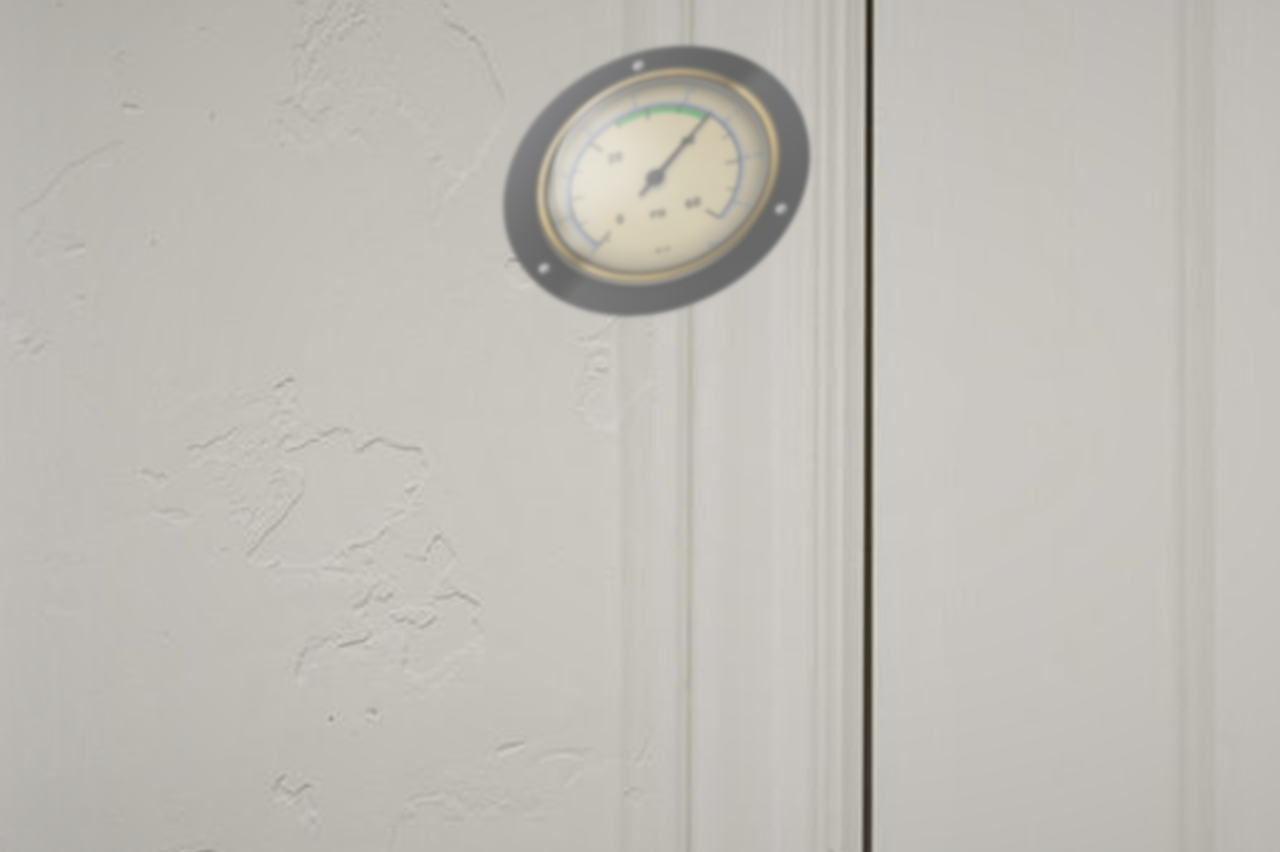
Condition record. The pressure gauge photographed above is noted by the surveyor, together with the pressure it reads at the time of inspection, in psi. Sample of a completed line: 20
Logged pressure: 40
